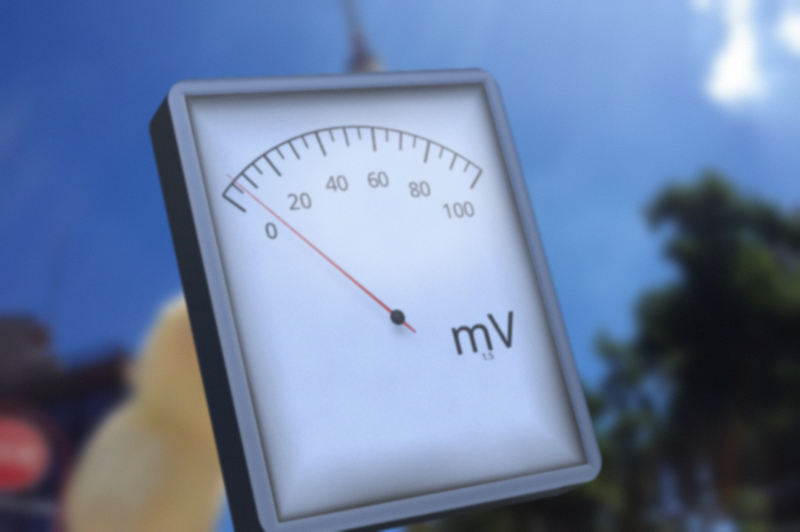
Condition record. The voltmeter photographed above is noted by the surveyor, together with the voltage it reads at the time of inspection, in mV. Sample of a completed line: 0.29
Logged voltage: 5
